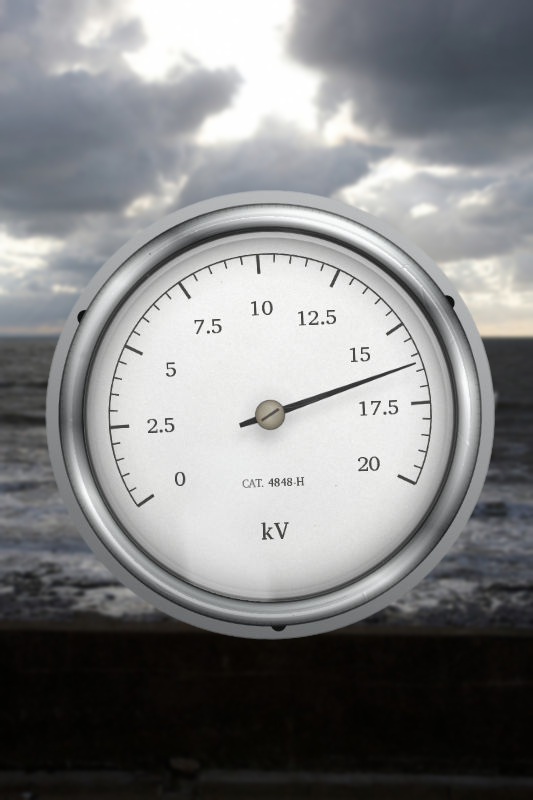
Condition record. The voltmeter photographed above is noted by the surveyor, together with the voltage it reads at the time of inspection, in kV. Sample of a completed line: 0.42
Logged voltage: 16.25
